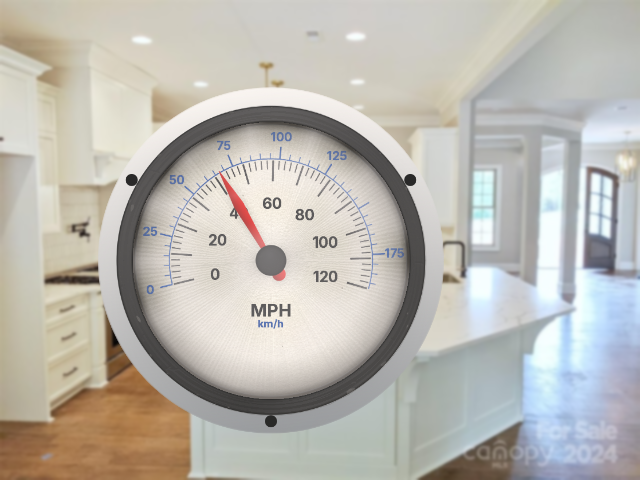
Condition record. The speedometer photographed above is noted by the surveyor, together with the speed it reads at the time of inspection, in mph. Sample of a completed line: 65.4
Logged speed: 42
